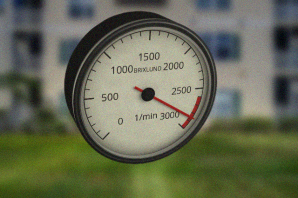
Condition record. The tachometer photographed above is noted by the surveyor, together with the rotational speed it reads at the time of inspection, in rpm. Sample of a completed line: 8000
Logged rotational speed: 2850
